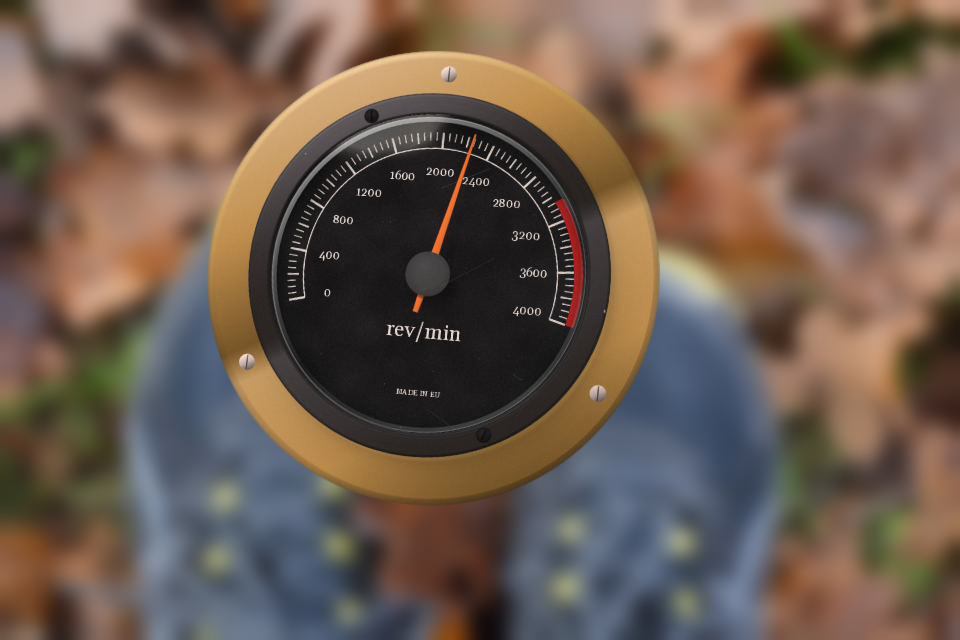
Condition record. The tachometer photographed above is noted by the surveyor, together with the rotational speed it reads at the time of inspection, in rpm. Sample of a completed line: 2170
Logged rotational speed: 2250
